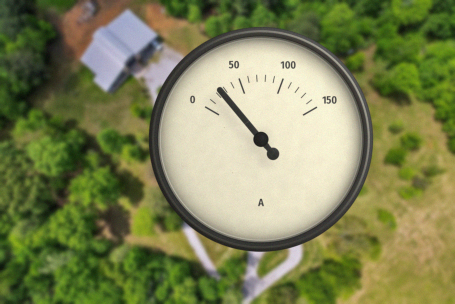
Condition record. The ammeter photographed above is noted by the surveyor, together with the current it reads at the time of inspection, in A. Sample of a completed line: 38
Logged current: 25
